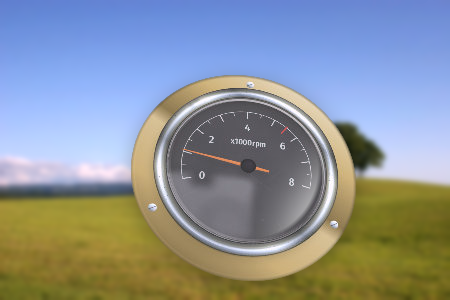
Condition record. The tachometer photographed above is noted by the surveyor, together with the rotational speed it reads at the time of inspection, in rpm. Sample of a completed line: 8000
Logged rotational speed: 1000
